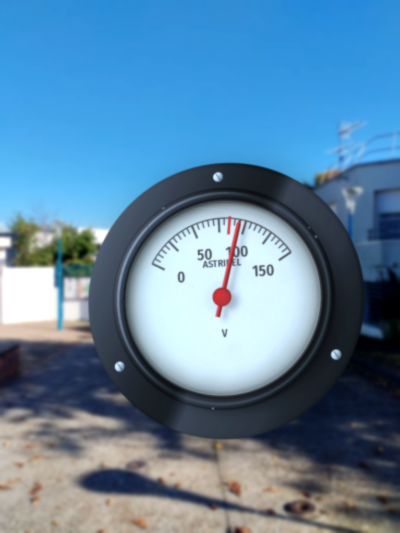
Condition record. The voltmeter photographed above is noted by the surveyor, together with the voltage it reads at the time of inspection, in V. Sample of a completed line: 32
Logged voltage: 95
